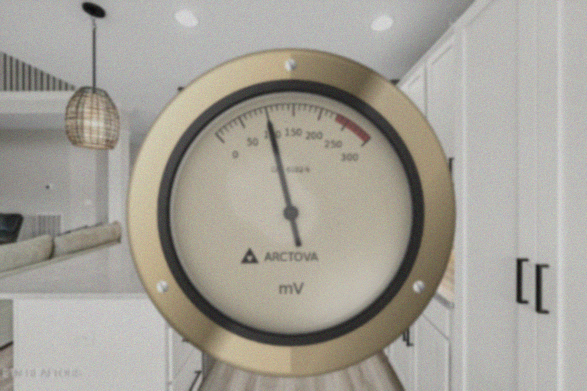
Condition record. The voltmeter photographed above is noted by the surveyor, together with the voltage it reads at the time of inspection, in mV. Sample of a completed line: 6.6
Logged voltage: 100
